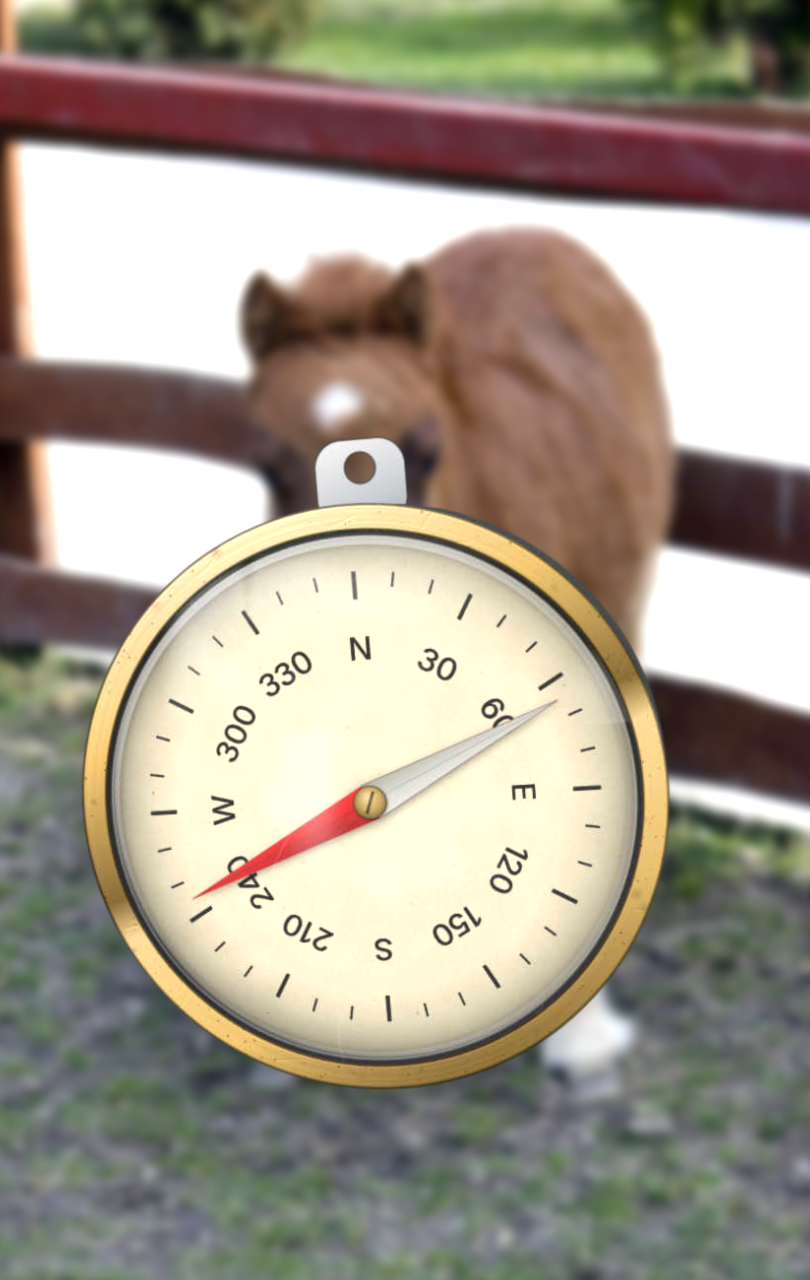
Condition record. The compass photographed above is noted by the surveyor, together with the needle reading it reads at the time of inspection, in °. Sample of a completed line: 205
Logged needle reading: 245
